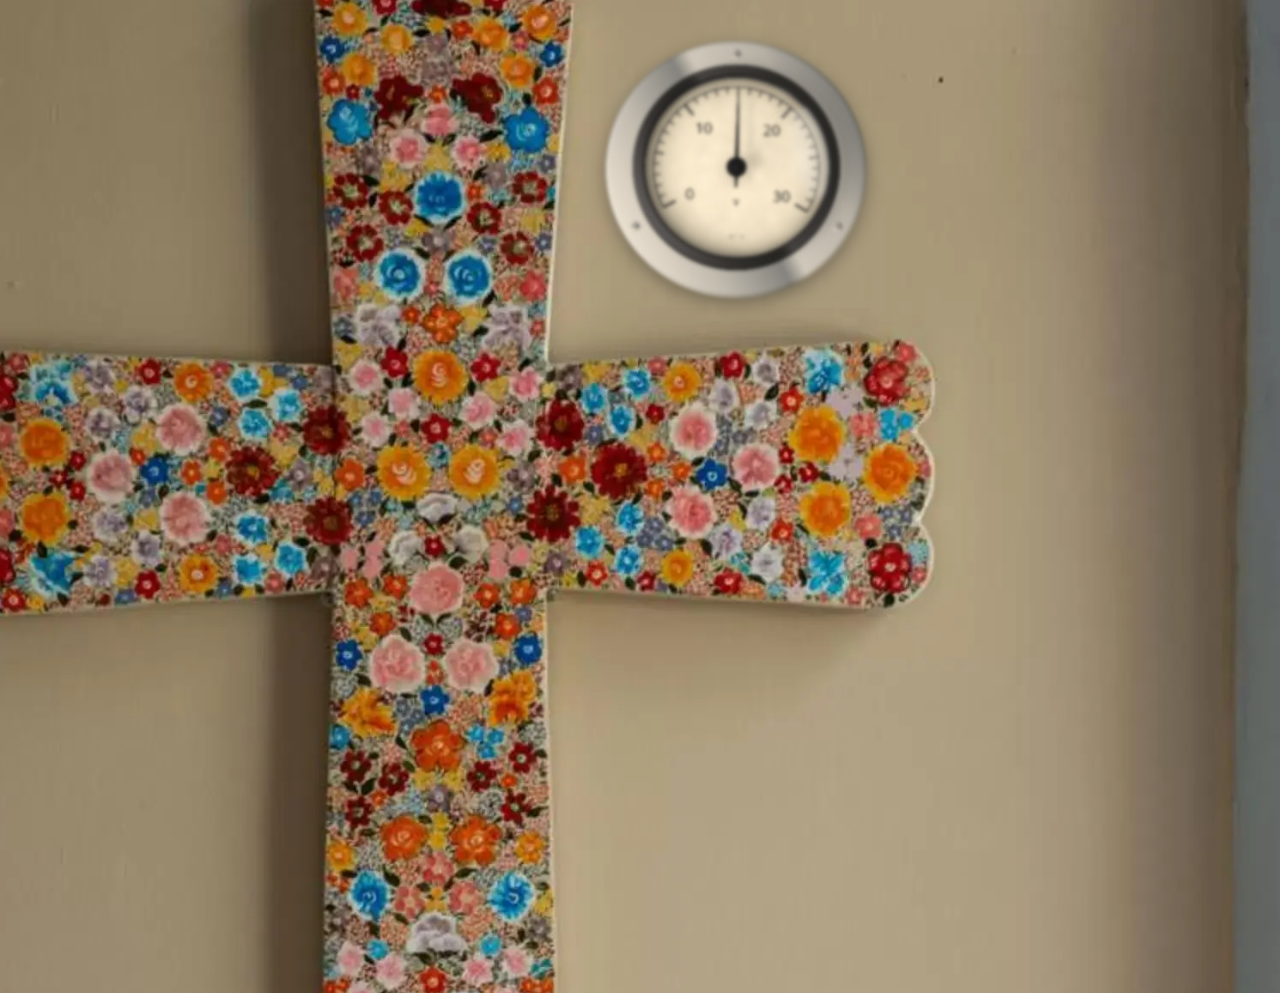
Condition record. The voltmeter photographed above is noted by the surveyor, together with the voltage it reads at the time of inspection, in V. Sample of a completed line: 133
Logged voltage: 15
